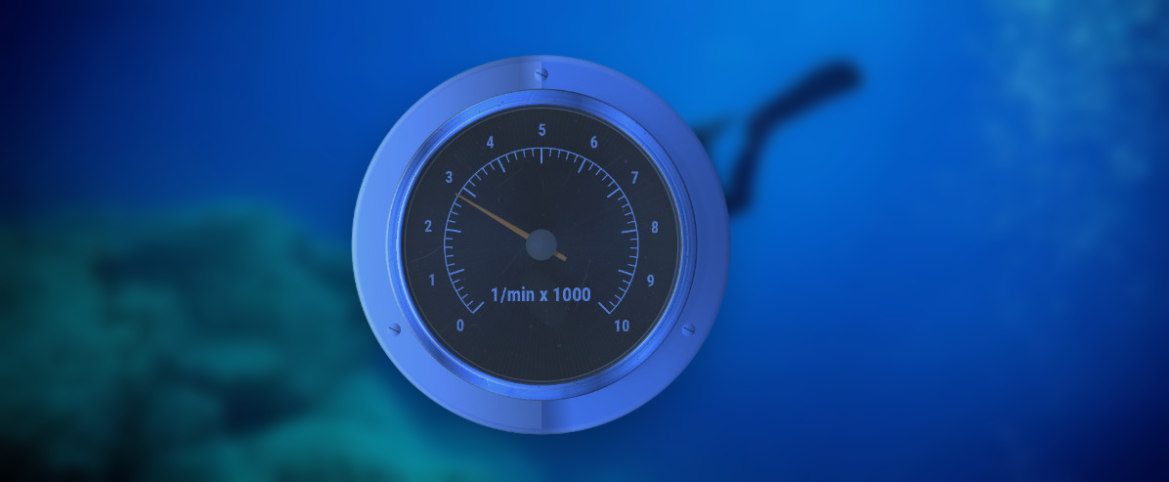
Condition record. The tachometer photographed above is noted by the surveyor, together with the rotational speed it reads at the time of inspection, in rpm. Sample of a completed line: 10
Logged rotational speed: 2800
